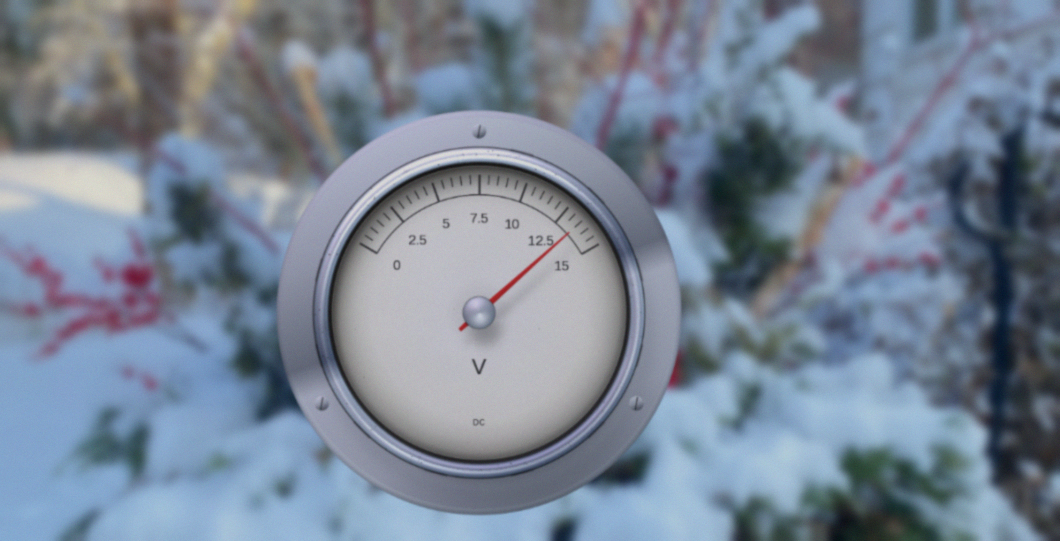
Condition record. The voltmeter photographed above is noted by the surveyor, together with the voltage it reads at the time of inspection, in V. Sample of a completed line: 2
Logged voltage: 13.5
